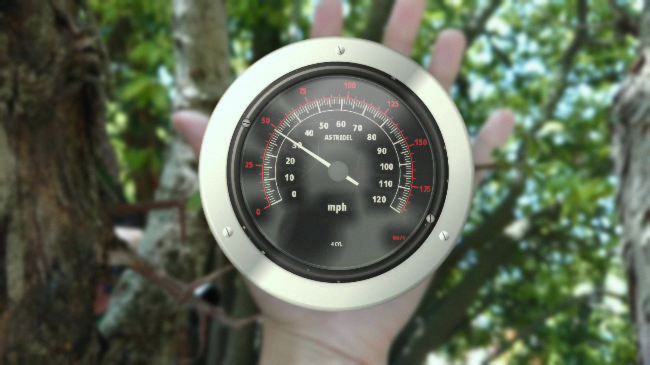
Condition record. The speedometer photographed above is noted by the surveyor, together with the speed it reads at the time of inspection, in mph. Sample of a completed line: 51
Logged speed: 30
